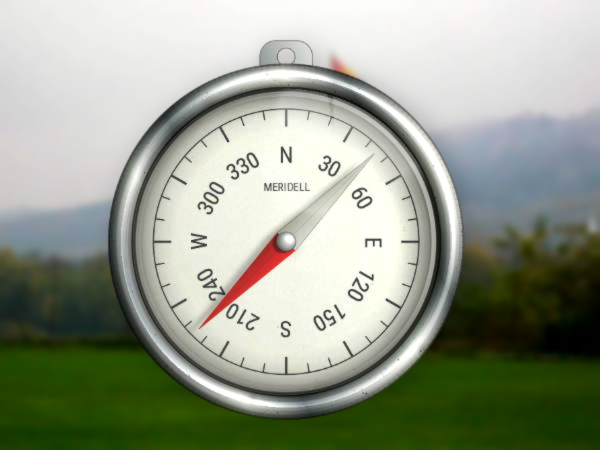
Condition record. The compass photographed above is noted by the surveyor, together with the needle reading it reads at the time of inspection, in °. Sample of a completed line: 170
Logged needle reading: 225
